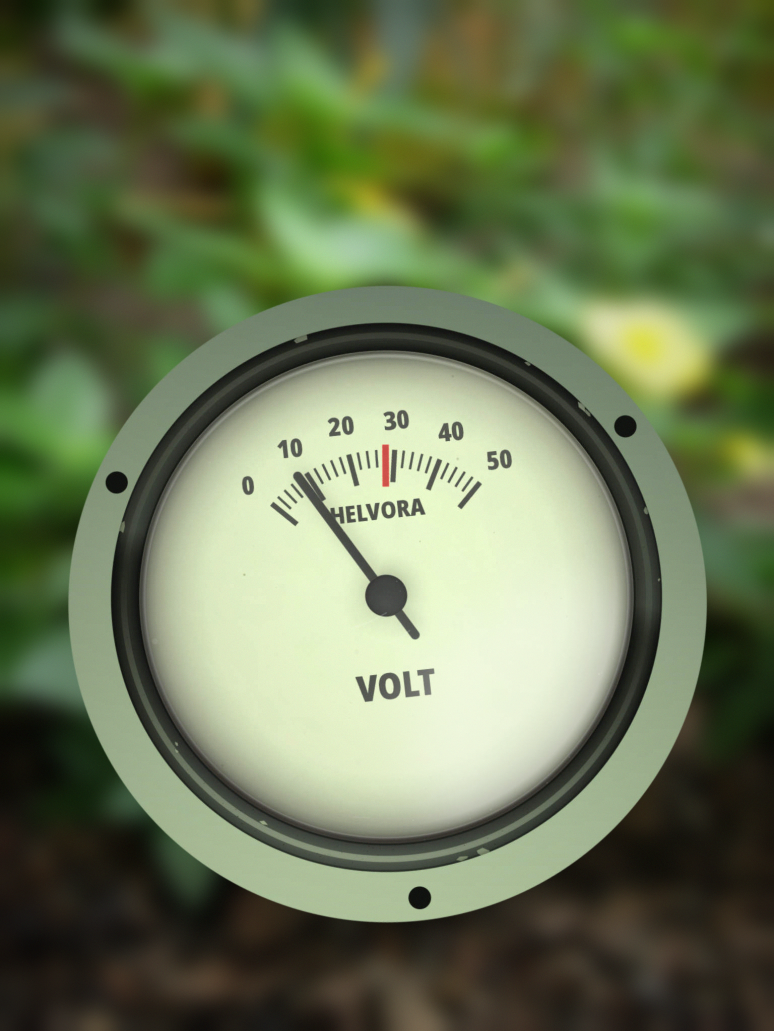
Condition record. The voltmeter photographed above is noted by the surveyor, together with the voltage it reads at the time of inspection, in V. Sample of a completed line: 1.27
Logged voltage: 8
